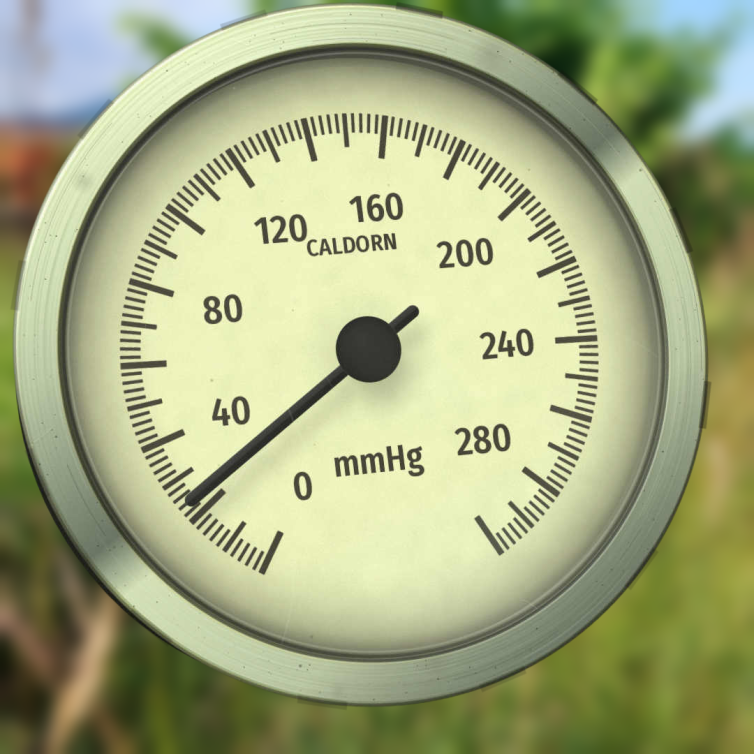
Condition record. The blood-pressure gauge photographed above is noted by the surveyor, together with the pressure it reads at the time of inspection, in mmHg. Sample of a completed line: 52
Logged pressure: 24
